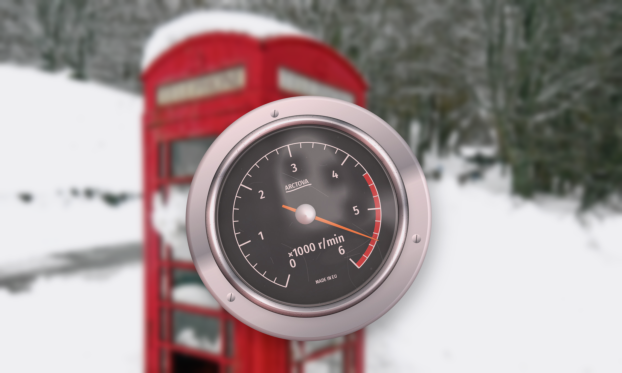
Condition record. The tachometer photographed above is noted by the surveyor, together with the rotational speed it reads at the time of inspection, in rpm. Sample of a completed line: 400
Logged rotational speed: 5500
